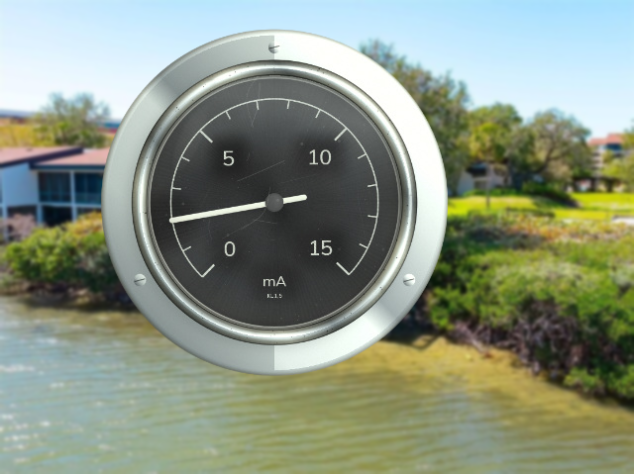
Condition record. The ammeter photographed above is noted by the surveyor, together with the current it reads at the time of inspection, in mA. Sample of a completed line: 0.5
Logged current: 2
